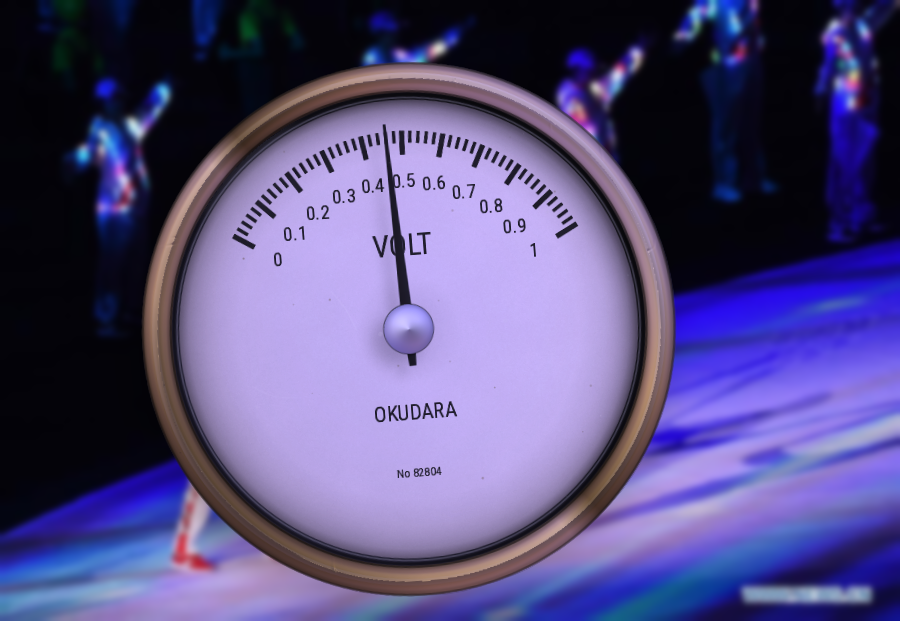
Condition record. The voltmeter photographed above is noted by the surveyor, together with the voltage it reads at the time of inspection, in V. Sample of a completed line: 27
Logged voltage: 0.46
